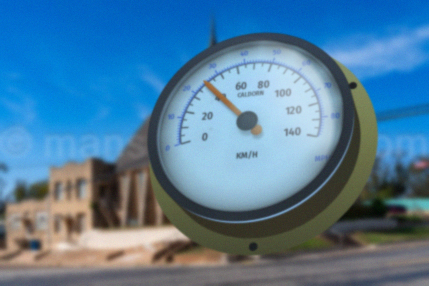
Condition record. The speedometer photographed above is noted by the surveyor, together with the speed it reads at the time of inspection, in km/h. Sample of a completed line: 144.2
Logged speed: 40
